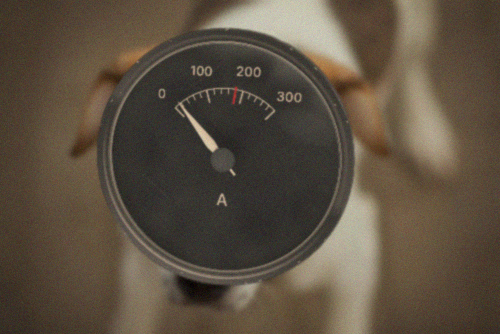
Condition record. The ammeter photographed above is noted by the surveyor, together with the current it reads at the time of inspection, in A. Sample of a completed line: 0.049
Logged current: 20
